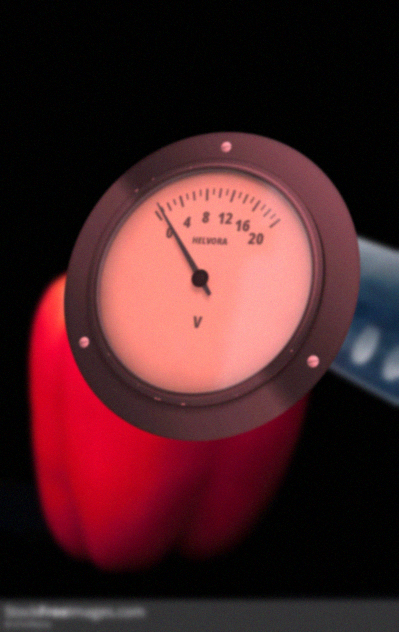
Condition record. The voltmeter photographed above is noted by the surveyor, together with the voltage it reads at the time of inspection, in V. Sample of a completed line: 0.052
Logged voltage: 1
